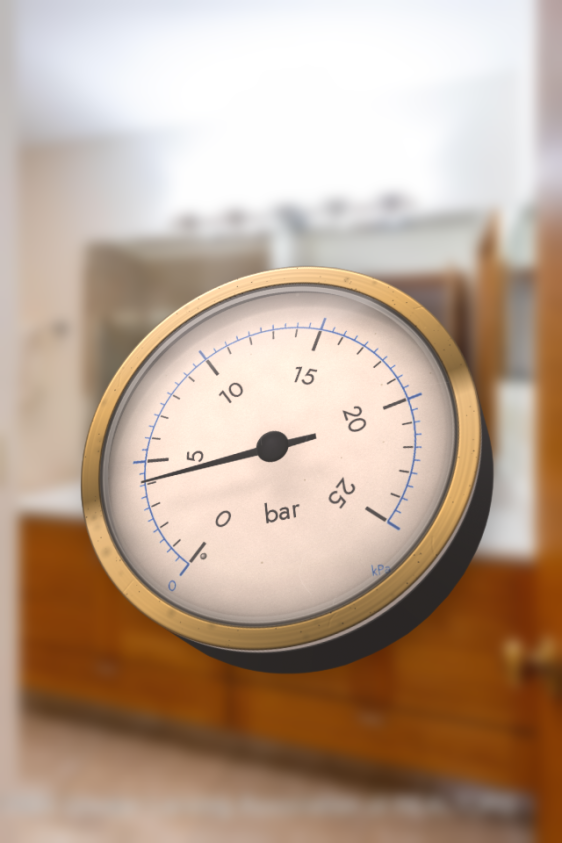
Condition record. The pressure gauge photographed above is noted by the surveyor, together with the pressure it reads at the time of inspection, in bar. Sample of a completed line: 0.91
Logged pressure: 4
